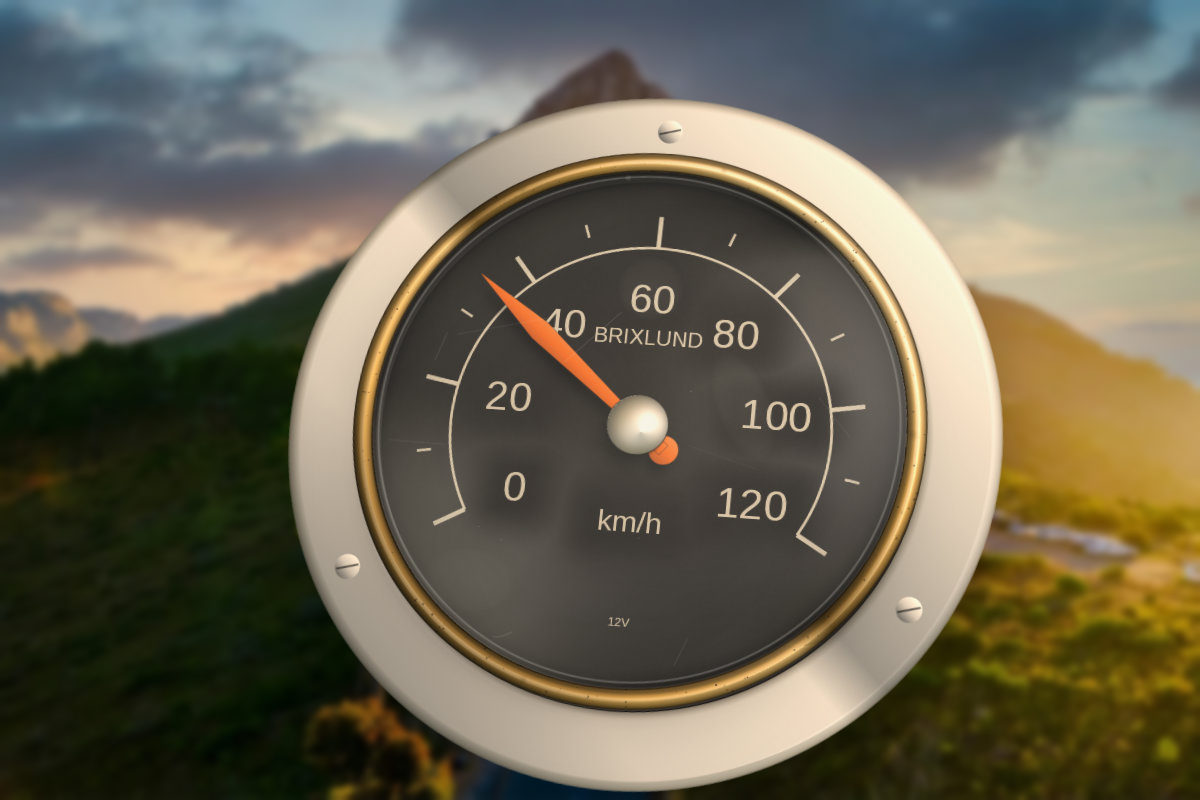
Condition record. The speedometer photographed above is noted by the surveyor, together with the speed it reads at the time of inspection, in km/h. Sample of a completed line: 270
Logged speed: 35
